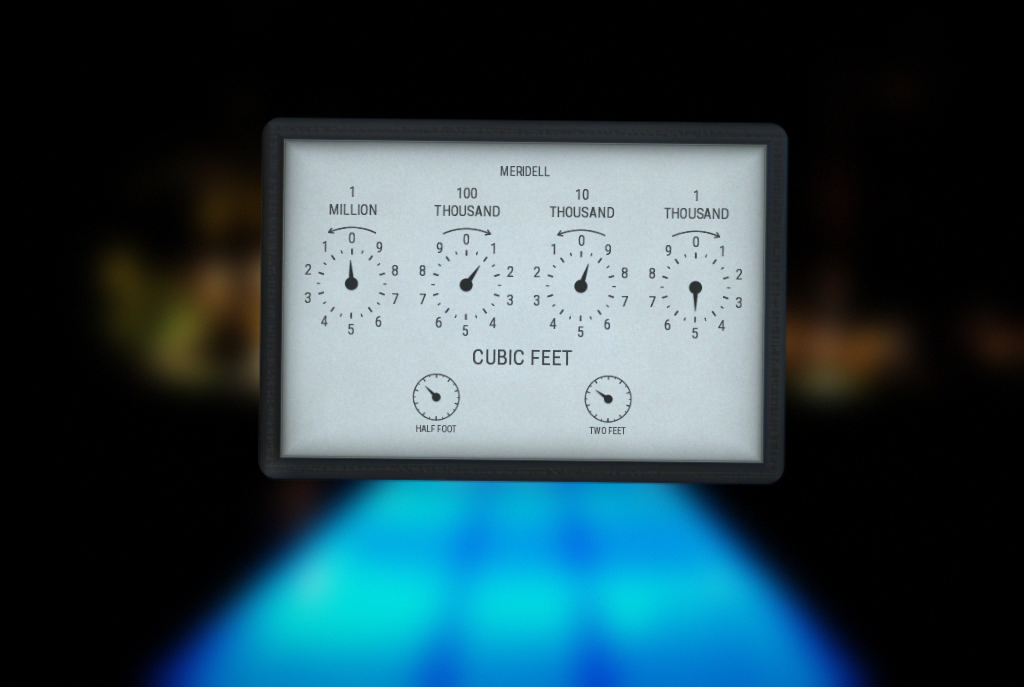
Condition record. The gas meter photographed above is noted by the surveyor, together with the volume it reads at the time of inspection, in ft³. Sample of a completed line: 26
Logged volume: 9500
